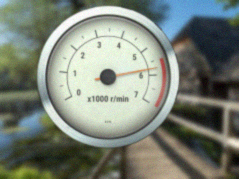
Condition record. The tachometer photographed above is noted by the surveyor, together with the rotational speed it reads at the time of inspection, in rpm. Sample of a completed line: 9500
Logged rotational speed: 5750
